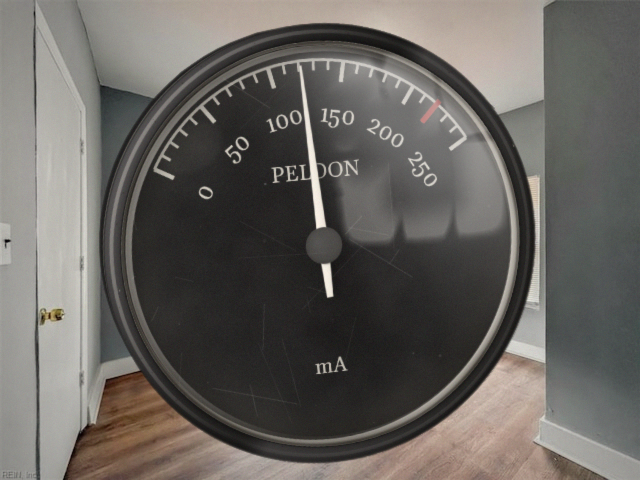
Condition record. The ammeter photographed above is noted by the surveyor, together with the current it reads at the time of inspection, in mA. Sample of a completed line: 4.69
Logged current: 120
